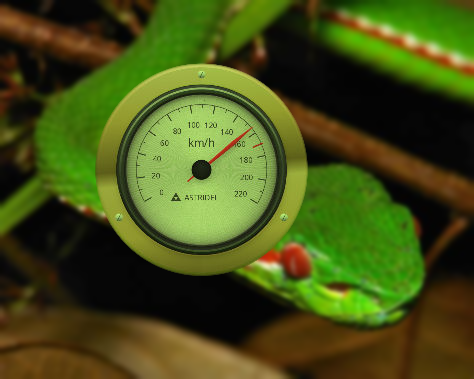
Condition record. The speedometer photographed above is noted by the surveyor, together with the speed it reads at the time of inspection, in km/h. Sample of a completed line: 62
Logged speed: 155
